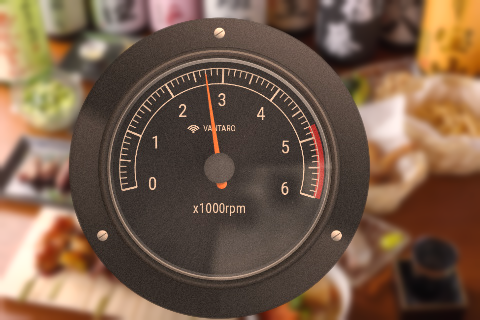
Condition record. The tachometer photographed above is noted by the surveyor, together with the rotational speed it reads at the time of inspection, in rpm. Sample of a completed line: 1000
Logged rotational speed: 2700
